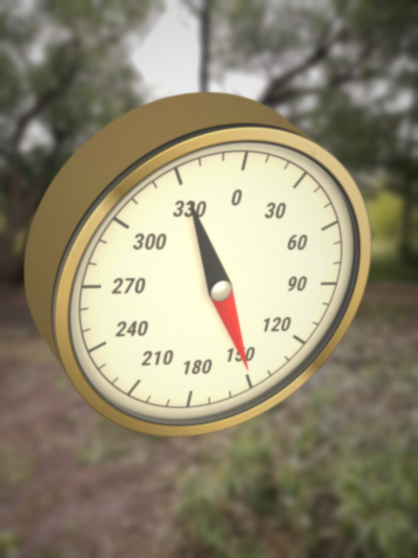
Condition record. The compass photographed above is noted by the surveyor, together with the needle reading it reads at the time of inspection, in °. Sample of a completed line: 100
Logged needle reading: 150
